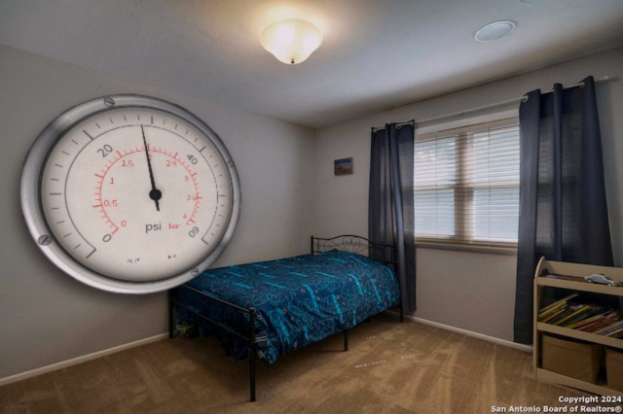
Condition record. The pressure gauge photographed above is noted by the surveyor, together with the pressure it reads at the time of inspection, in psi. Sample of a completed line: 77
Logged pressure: 28
